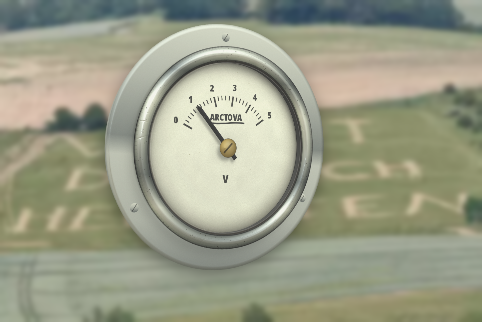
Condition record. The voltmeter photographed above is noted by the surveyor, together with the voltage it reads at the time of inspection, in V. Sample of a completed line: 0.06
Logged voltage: 1
